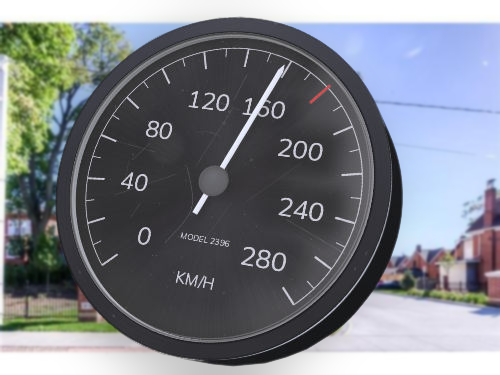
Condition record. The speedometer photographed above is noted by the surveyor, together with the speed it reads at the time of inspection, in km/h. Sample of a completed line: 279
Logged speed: 160
